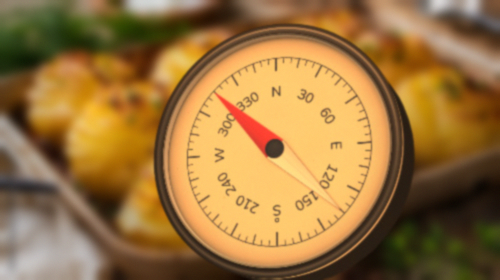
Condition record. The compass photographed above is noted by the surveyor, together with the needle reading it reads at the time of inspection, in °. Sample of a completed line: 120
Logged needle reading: 315
